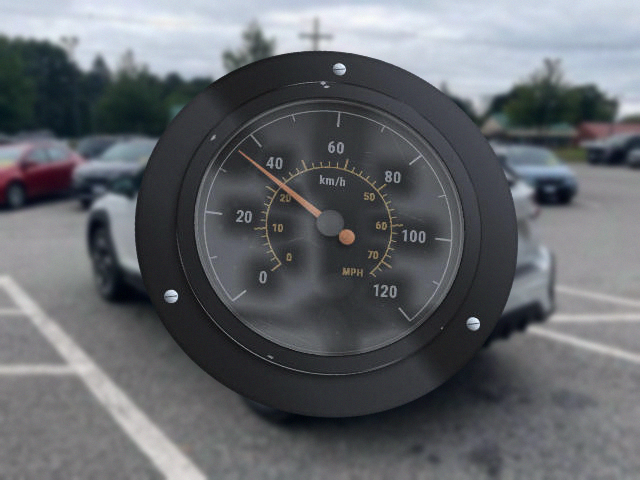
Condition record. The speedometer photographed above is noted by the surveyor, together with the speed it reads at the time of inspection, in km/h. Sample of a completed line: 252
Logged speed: 35
